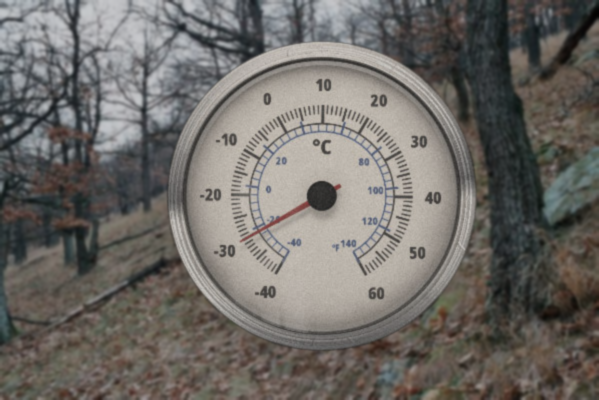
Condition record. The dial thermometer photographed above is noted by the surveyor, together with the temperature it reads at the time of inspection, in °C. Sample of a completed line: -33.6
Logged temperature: -30
